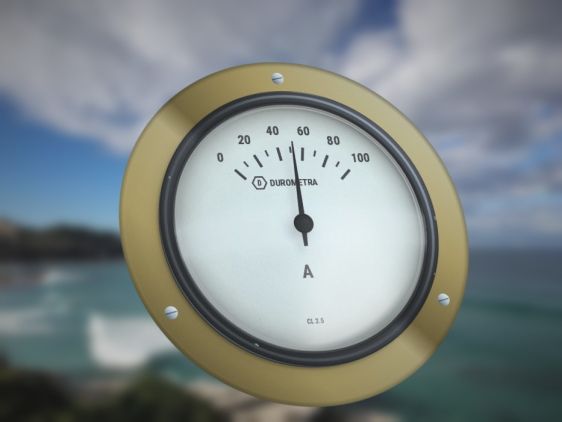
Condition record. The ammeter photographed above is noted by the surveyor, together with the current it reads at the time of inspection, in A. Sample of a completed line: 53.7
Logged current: 50
